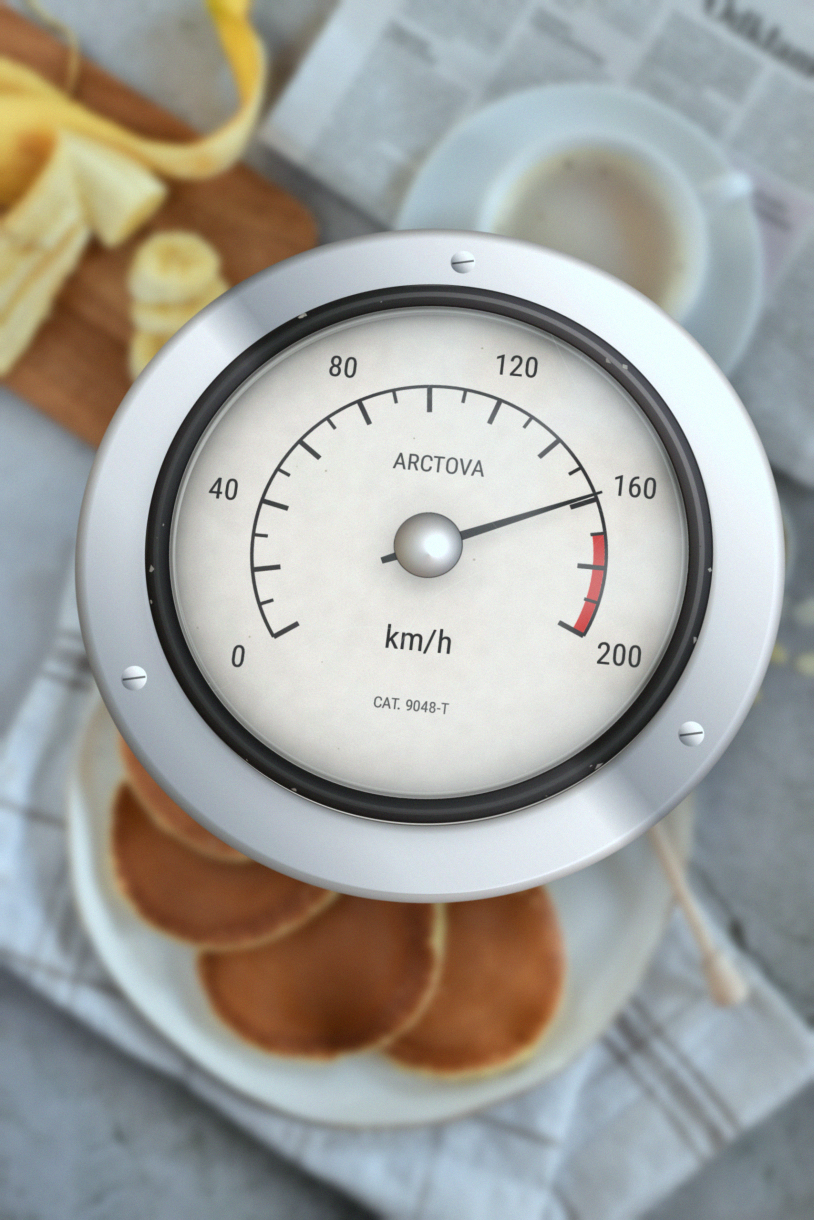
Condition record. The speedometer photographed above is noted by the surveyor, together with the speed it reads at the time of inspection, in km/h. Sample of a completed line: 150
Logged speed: 160
